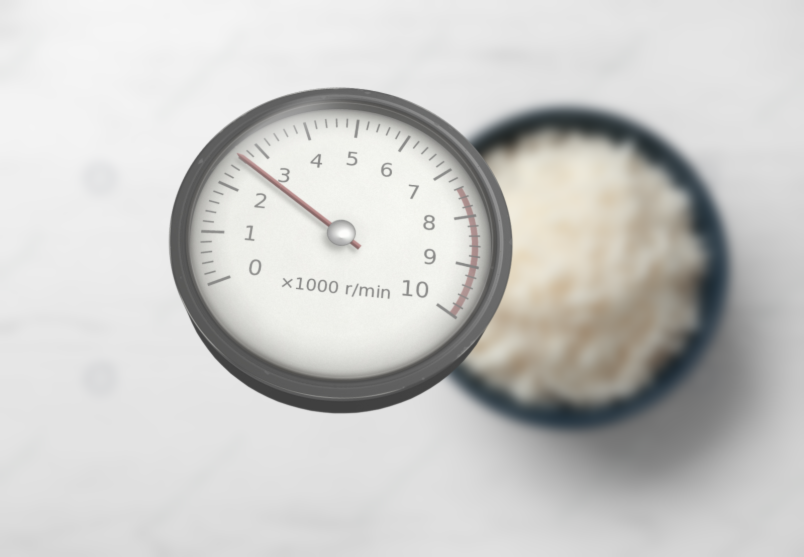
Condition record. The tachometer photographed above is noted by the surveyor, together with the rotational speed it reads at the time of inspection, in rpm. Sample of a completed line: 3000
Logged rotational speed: 2600
